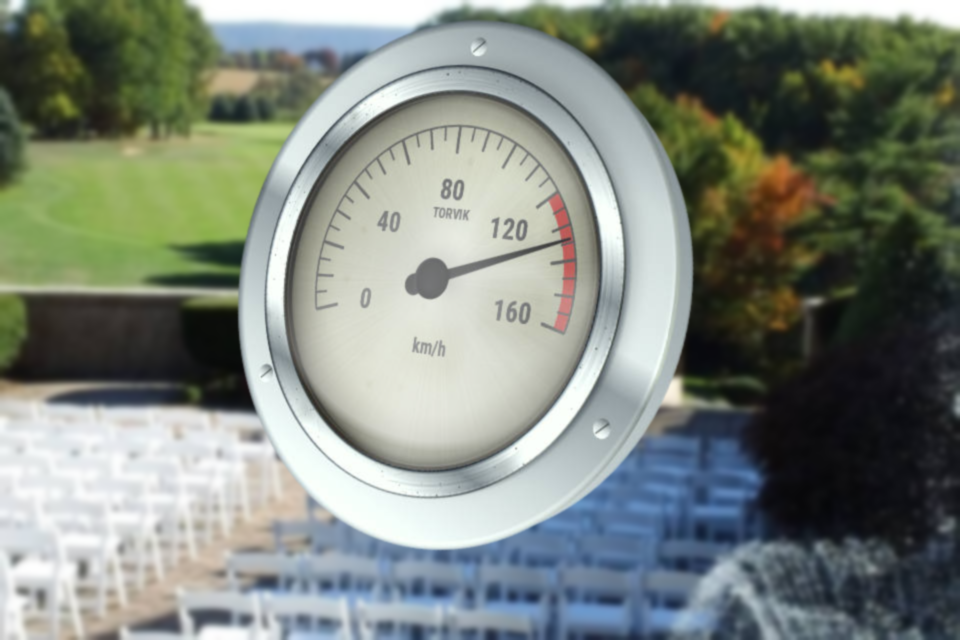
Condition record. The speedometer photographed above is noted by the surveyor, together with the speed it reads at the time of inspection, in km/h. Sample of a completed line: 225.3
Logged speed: 135
